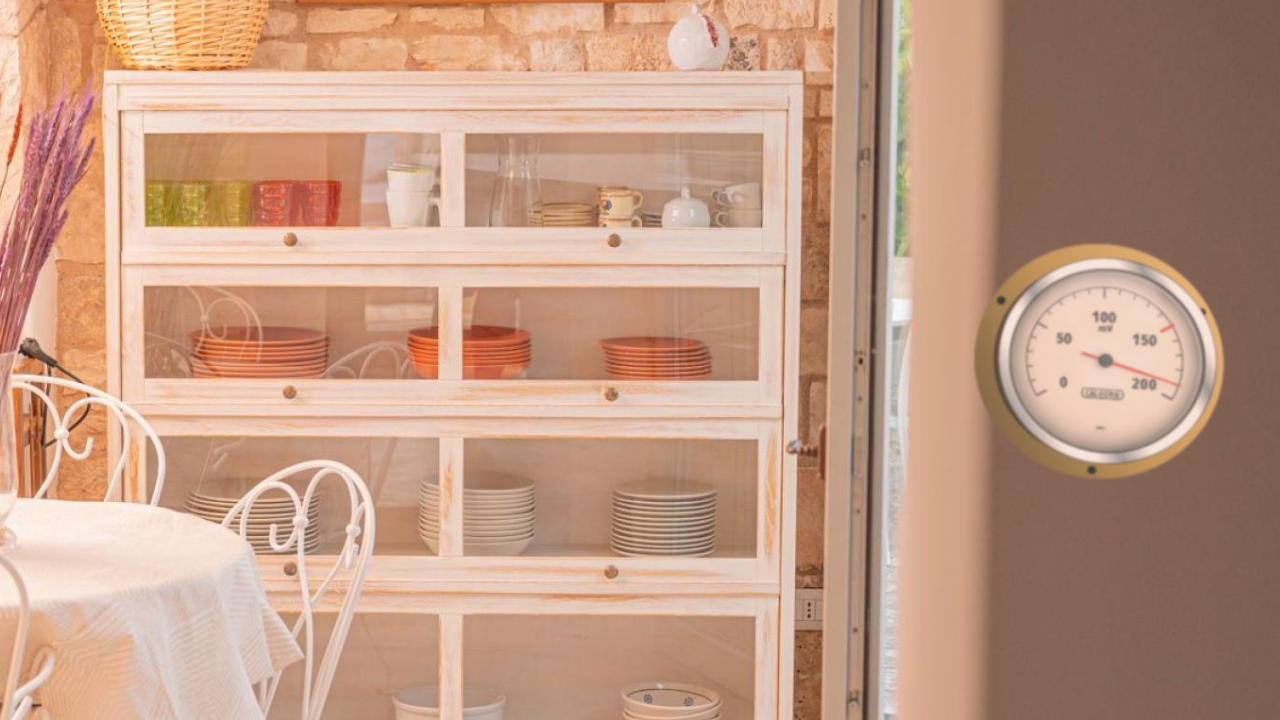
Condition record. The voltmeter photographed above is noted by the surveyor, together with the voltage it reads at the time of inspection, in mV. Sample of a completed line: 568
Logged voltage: 190
